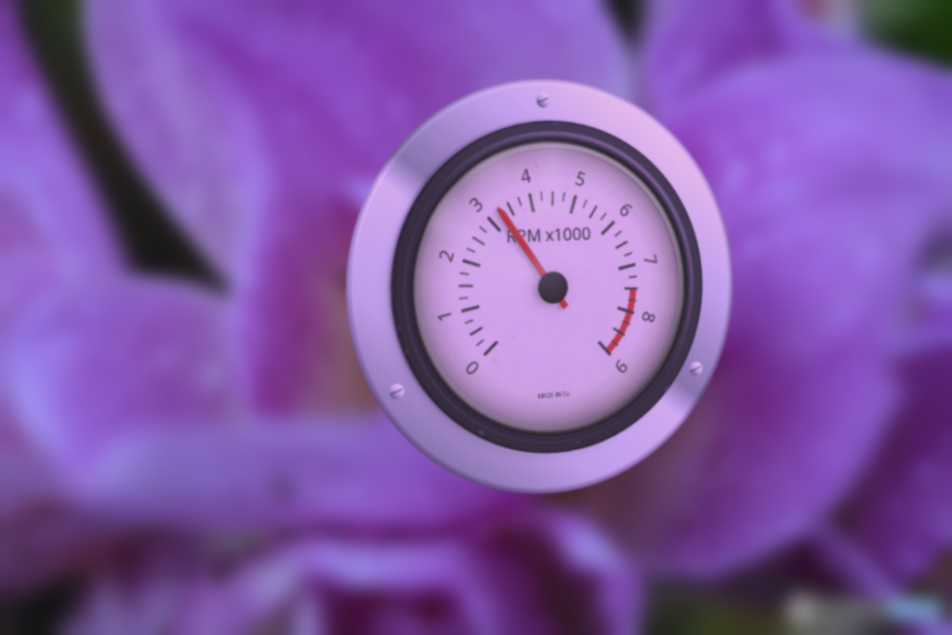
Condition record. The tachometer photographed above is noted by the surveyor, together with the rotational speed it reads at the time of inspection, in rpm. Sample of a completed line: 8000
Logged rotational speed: 3250
